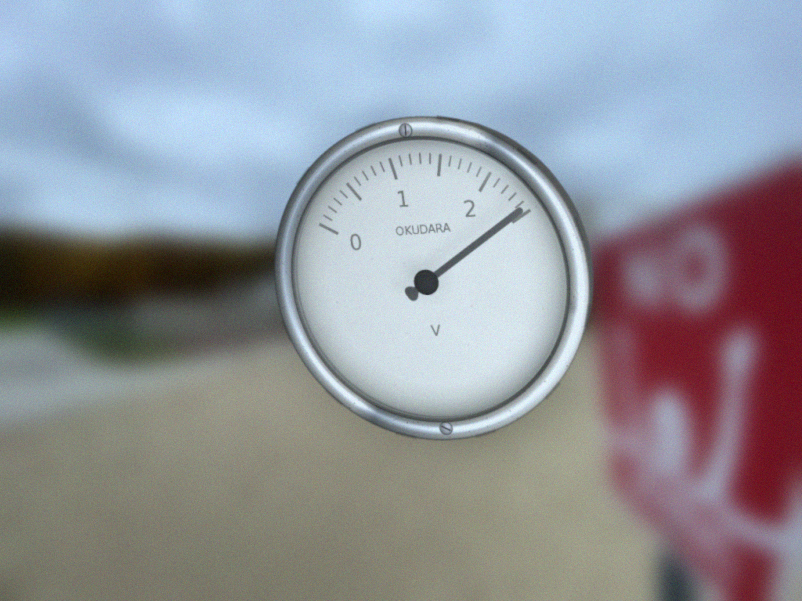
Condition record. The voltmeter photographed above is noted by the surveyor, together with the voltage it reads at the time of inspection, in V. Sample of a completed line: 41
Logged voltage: 2.45
